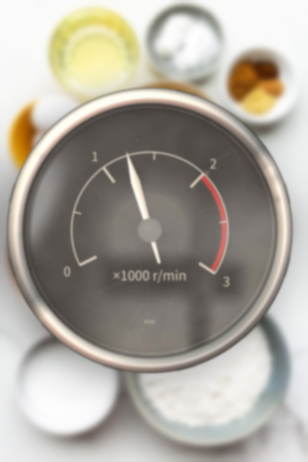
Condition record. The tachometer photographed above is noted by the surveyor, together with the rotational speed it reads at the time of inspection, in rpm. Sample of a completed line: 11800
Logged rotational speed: 1250
